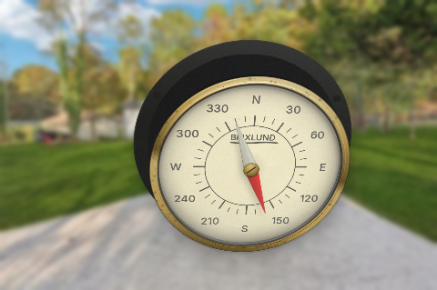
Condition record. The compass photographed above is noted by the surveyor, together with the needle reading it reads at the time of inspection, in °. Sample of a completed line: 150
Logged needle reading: 160
